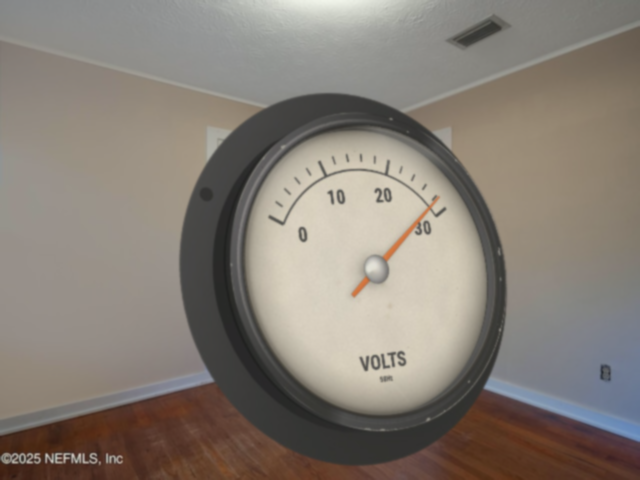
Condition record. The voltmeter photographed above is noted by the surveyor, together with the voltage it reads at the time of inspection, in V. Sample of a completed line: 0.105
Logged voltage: 28
